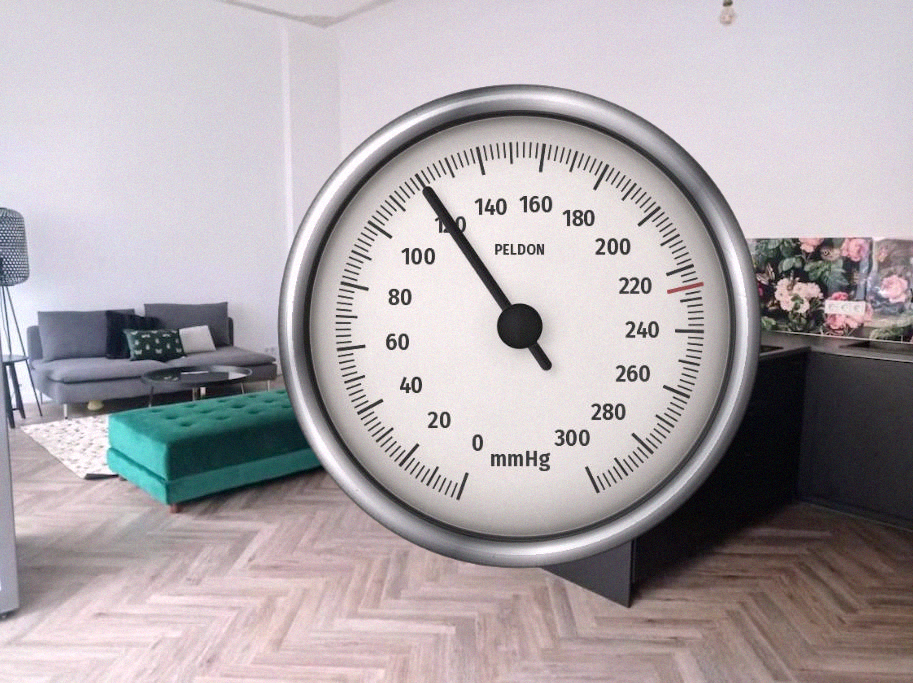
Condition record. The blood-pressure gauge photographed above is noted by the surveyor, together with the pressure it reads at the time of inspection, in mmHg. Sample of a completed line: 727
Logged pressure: 120
